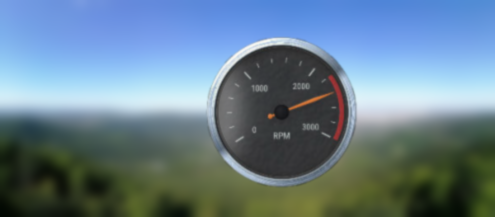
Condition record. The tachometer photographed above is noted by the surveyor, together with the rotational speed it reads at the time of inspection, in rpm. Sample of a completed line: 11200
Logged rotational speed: 2400
